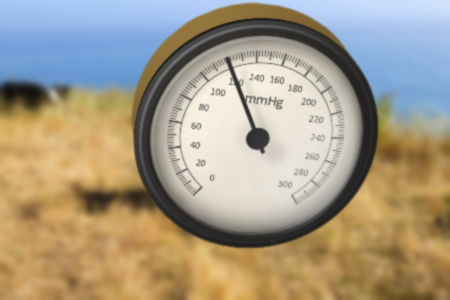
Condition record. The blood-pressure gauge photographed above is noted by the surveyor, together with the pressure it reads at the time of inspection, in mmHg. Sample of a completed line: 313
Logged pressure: 120
